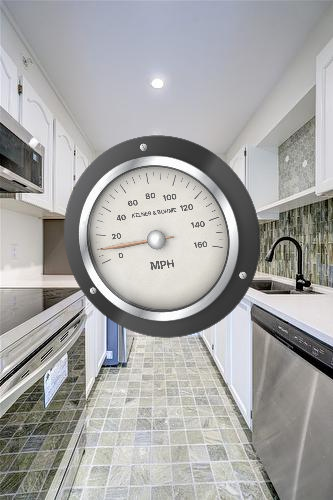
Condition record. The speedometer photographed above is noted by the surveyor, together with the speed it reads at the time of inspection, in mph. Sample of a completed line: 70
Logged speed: 10
